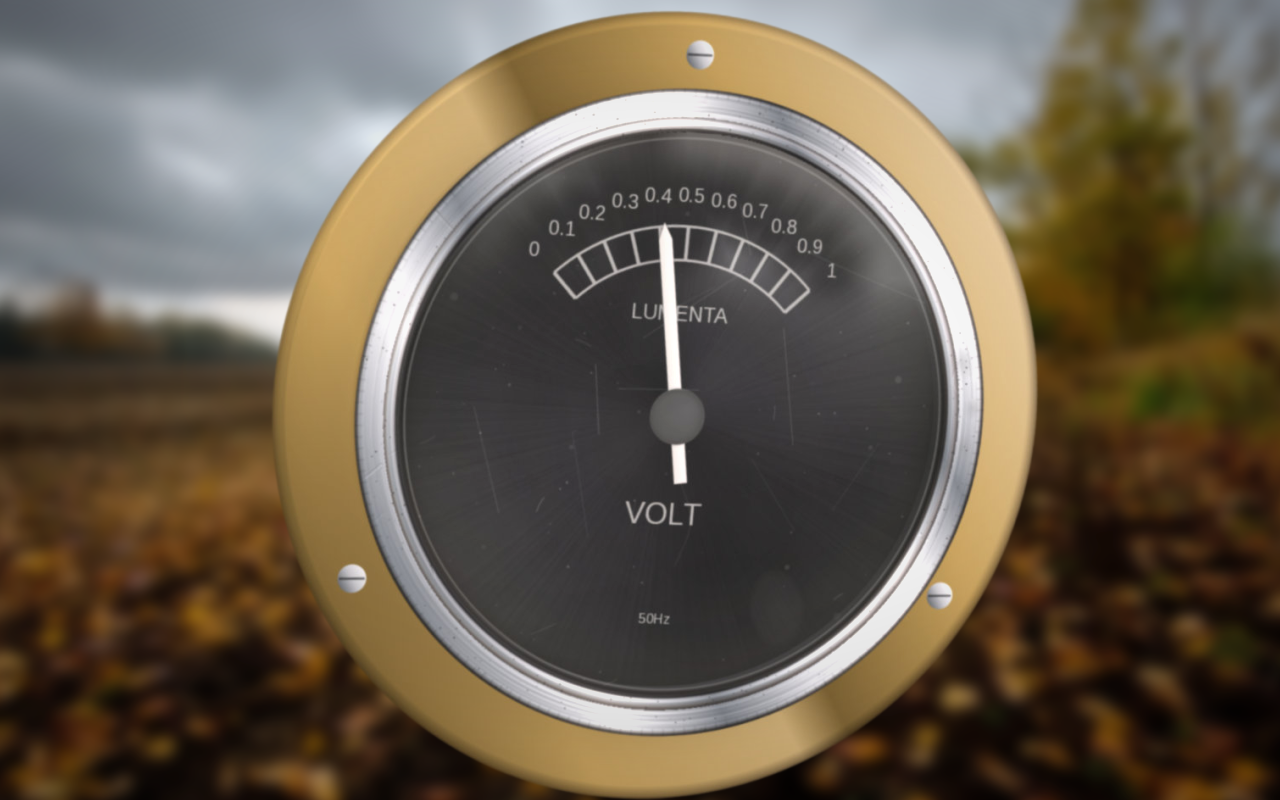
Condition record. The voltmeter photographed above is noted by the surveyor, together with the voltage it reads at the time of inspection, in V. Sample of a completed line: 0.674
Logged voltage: 0.4
